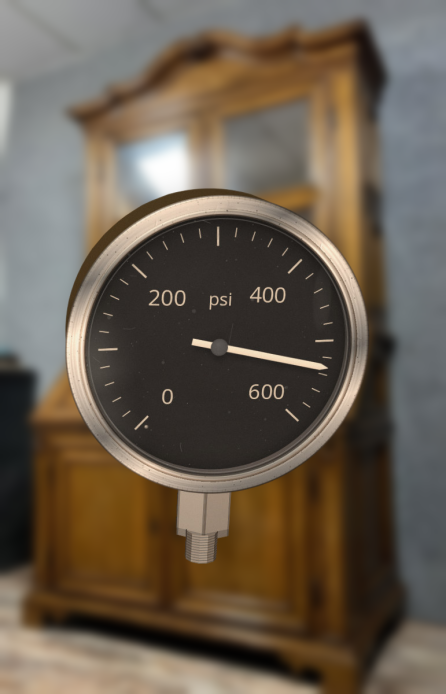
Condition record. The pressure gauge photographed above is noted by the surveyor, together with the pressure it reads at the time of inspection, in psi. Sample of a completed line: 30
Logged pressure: 530
